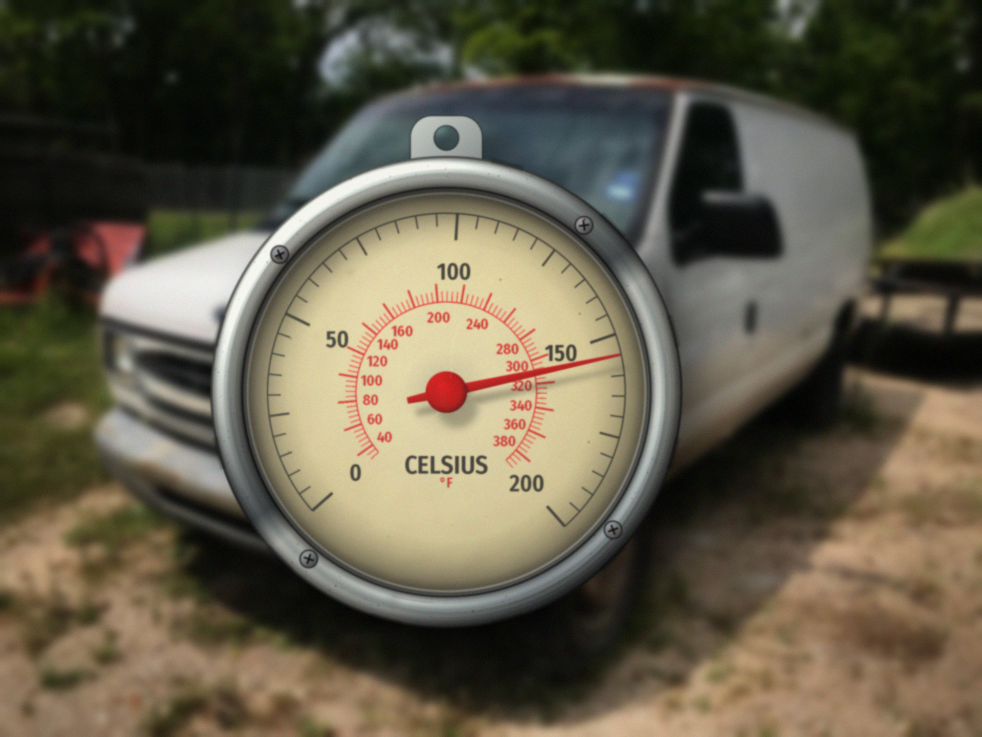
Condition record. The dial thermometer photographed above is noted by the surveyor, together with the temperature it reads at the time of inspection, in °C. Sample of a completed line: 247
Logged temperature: 155
